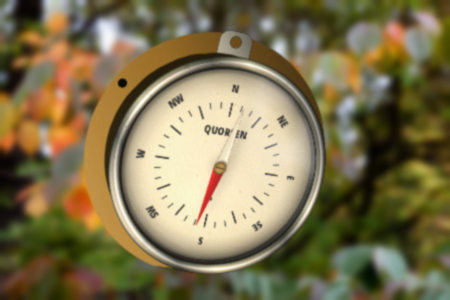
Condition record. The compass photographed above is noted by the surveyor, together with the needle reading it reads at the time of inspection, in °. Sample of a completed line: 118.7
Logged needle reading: 190
